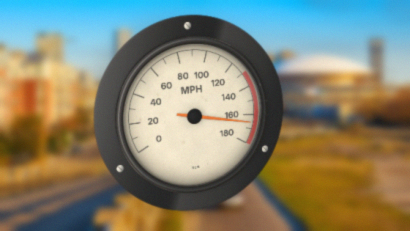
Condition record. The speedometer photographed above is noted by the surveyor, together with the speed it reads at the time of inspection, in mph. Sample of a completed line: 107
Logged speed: 165
